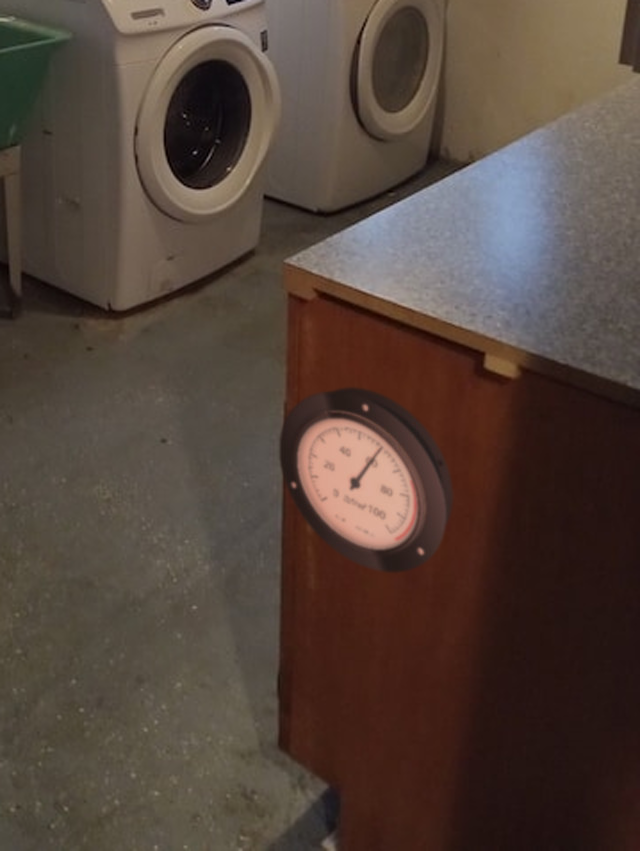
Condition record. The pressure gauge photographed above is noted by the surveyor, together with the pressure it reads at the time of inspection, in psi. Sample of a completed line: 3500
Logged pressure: 60
